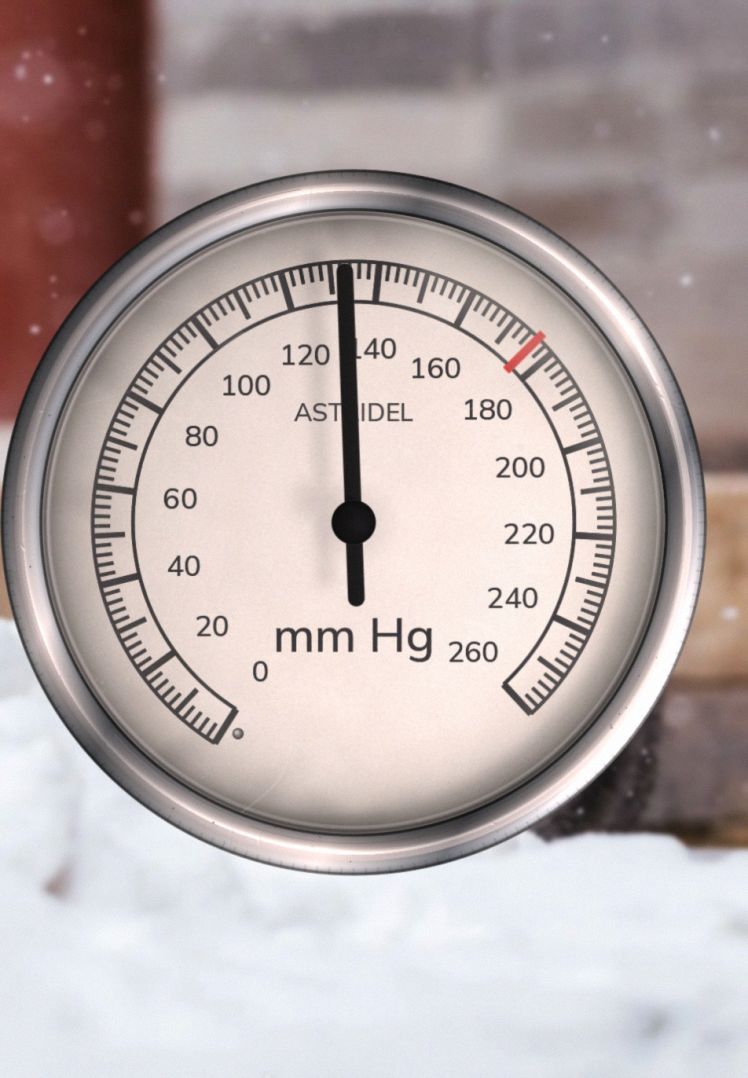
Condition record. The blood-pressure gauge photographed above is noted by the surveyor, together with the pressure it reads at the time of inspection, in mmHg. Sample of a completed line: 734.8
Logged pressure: 133
